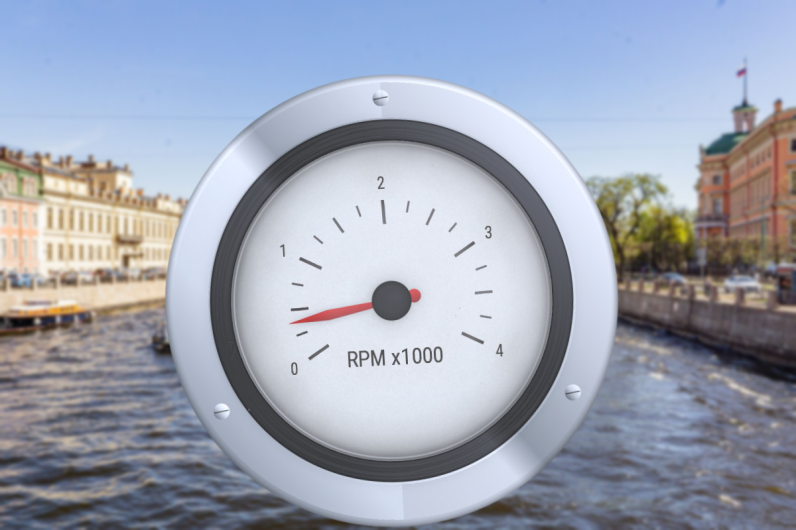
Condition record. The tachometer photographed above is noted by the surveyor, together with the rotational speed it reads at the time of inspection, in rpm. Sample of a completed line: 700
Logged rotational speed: 375
